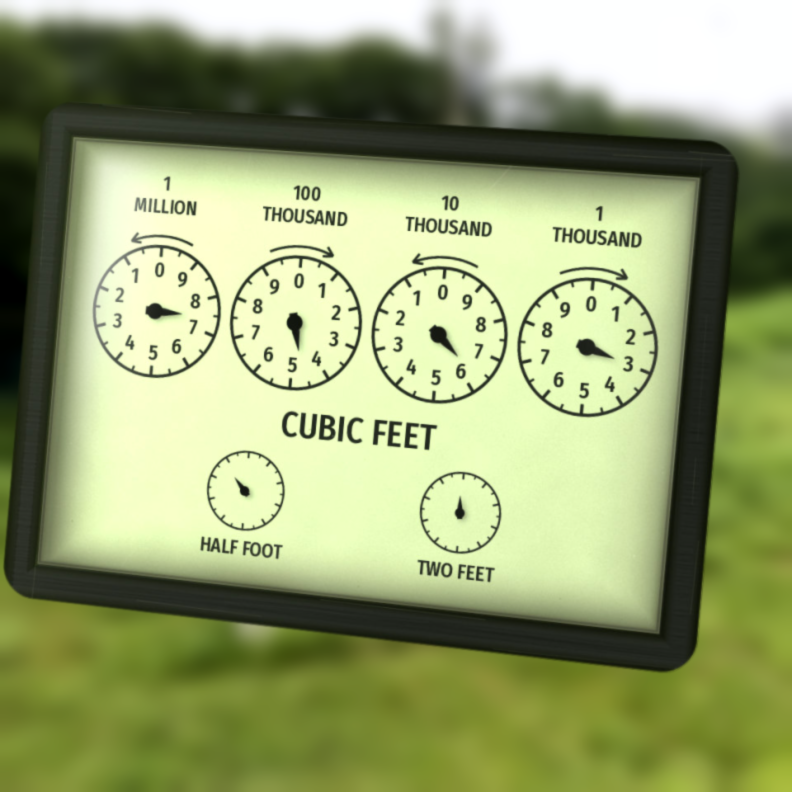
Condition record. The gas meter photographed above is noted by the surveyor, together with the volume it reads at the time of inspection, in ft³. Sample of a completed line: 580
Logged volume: 746300
